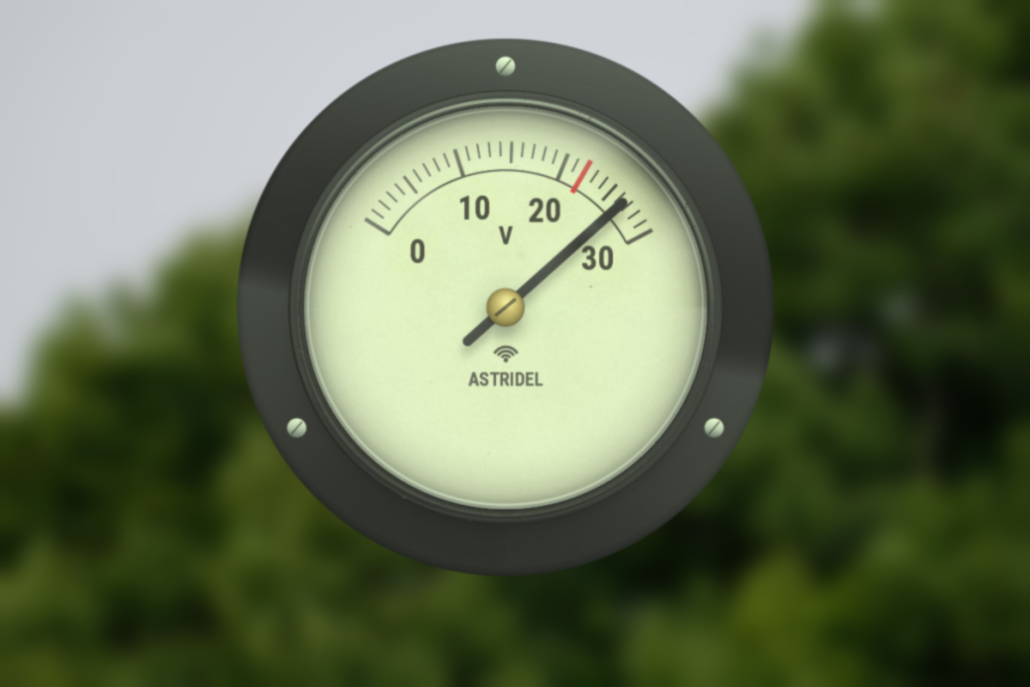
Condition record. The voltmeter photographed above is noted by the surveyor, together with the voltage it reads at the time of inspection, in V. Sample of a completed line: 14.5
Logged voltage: 26.5
